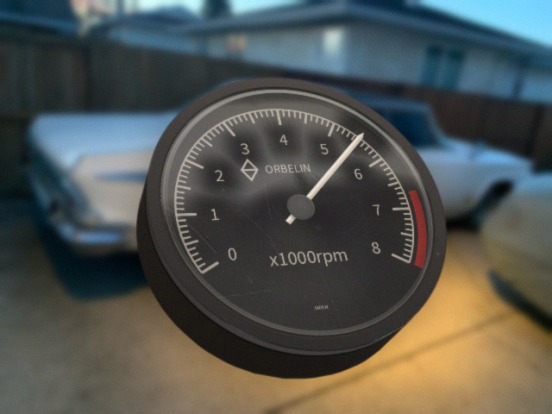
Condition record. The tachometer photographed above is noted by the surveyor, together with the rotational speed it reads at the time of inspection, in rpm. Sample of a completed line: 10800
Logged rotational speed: 5500
